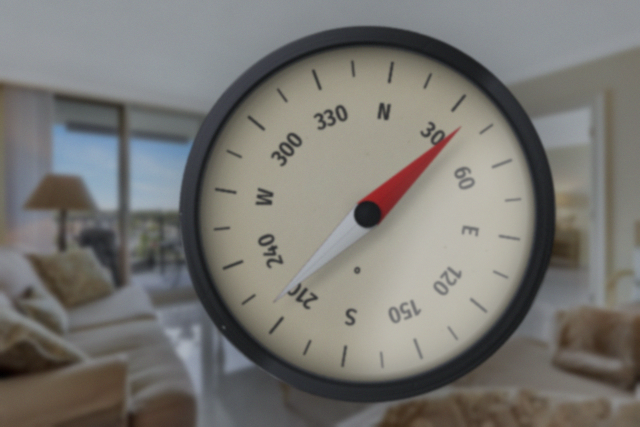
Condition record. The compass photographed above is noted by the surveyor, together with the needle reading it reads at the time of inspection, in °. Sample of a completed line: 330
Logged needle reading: 37.5
